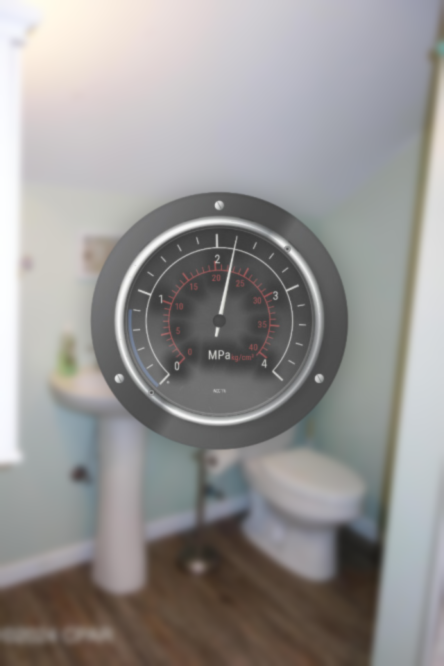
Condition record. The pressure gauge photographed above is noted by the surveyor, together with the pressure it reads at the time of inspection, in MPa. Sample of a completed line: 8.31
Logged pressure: 2.2
